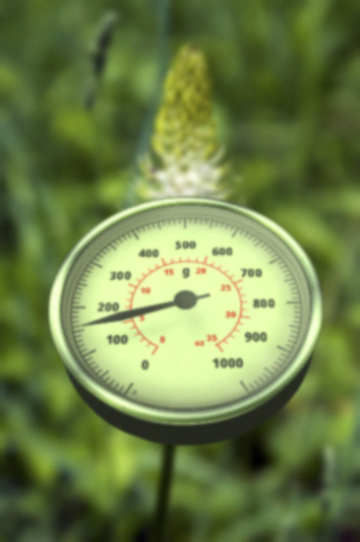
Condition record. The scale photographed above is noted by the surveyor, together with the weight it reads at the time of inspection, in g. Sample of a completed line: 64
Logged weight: 150
